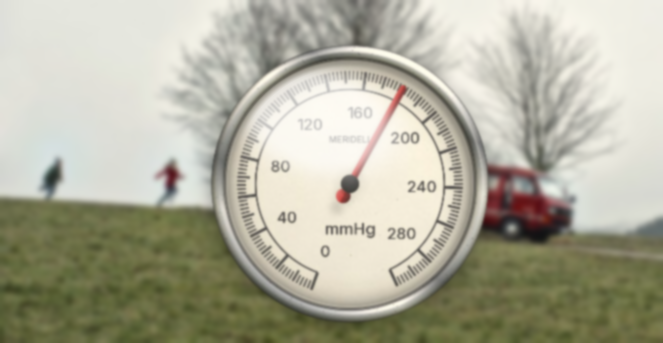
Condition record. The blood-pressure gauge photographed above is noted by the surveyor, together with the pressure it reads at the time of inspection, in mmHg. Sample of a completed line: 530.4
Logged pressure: 180
